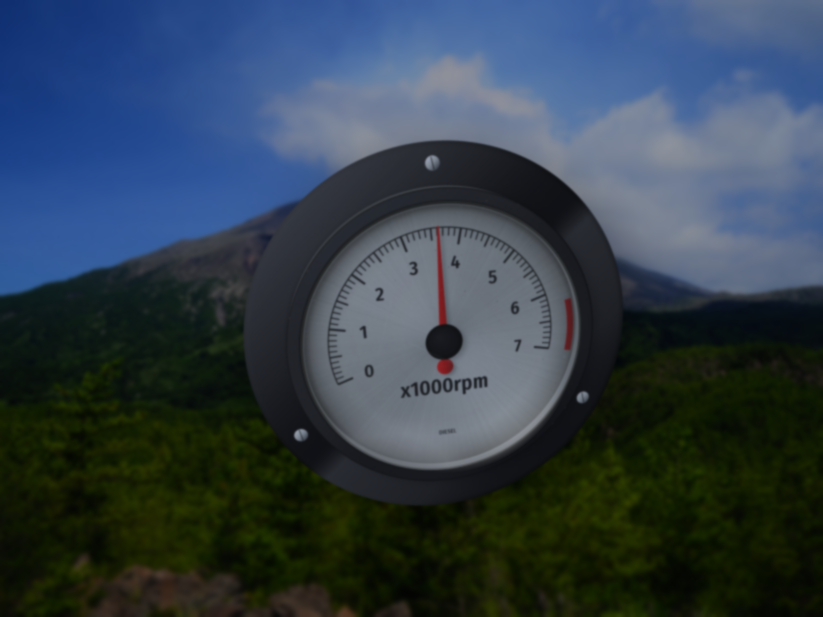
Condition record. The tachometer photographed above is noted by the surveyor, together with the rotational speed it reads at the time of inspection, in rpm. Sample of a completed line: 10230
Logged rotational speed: 3600
